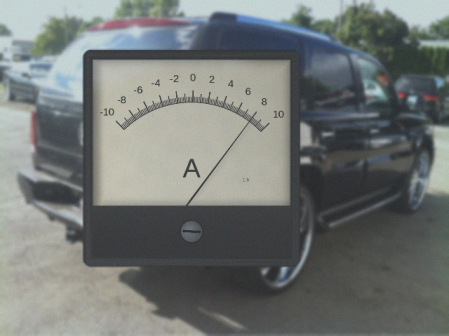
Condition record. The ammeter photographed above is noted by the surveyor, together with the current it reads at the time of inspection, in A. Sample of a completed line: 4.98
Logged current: 8
